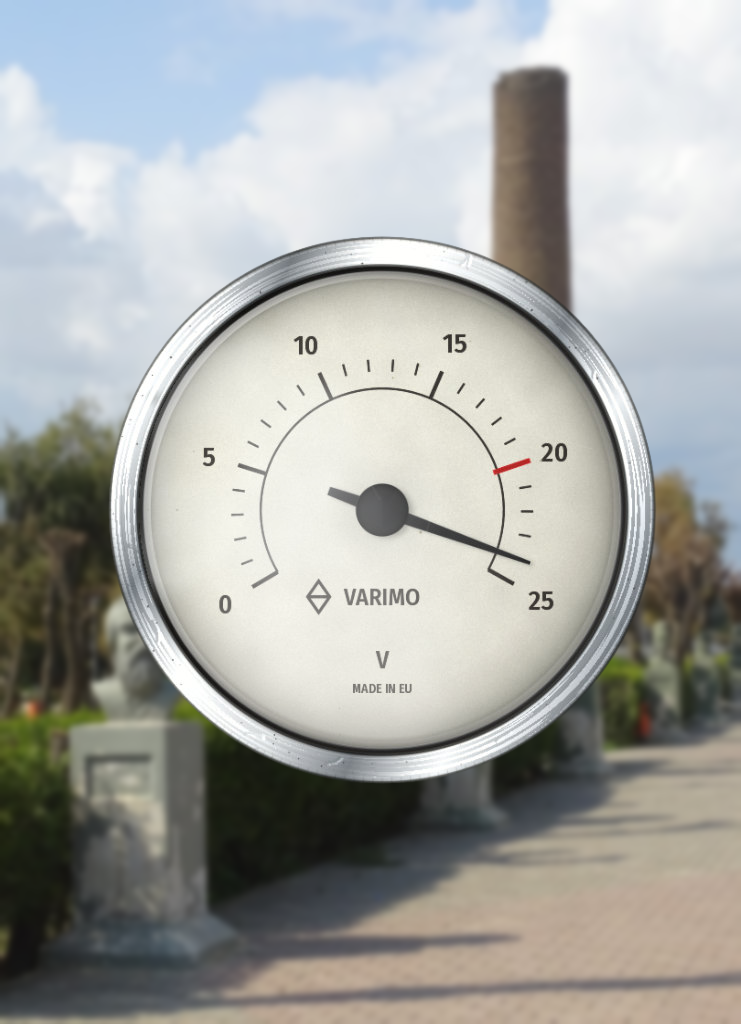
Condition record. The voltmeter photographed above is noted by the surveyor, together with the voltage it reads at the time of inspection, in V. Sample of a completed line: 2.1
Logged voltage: 24
